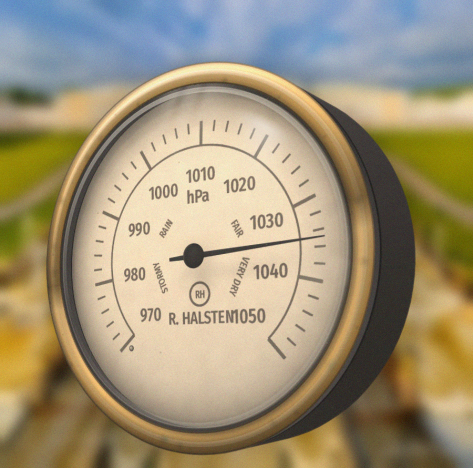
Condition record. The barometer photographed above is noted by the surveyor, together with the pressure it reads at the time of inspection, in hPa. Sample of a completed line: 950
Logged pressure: 1035
